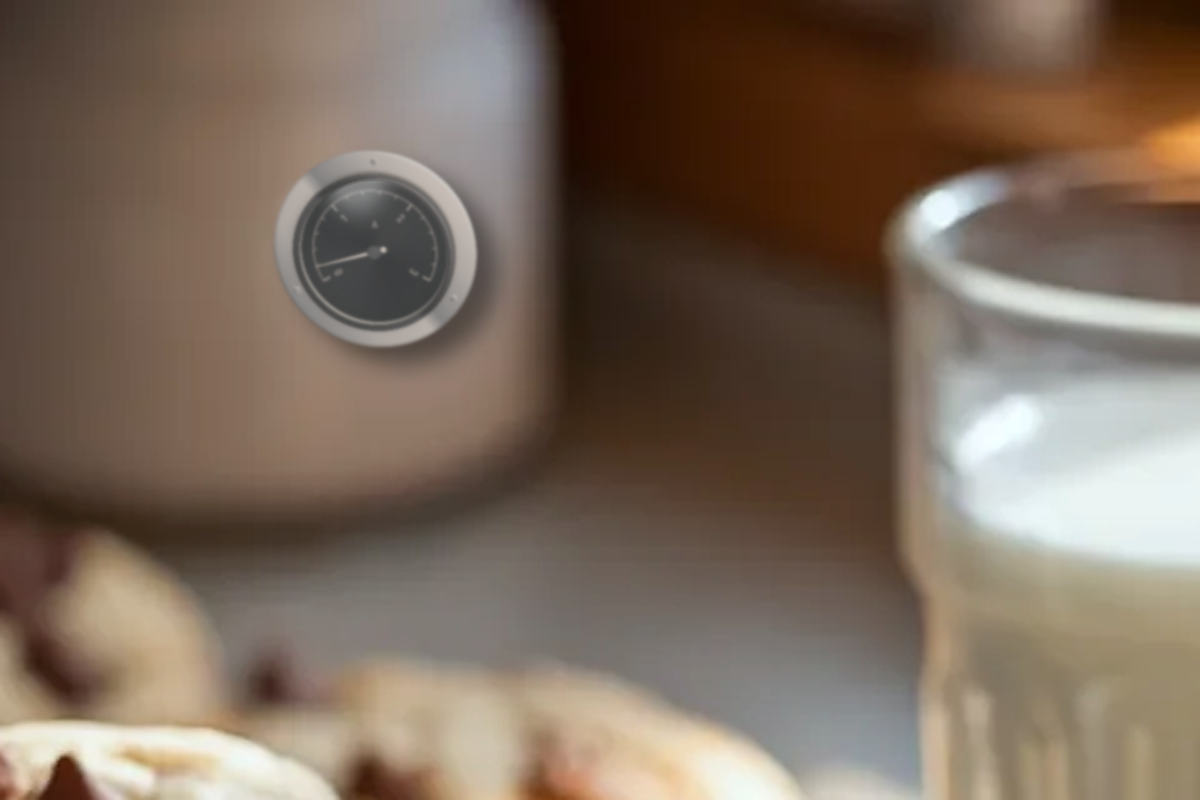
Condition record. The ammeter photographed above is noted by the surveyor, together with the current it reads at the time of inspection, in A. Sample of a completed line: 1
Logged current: 0.2
